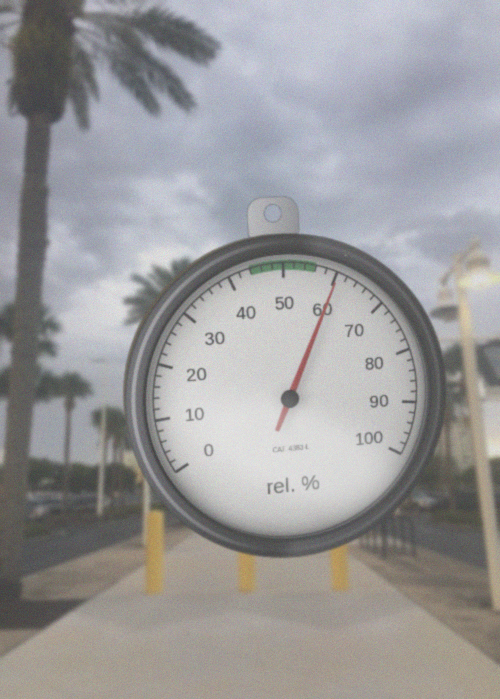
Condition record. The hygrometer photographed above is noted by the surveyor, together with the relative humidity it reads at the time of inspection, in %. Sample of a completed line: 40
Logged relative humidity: 60
